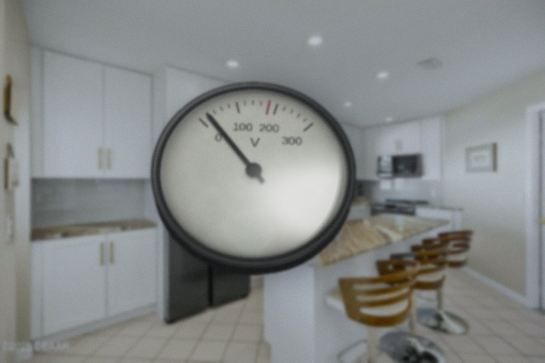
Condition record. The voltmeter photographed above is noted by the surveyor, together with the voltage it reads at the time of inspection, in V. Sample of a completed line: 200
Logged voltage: 20
